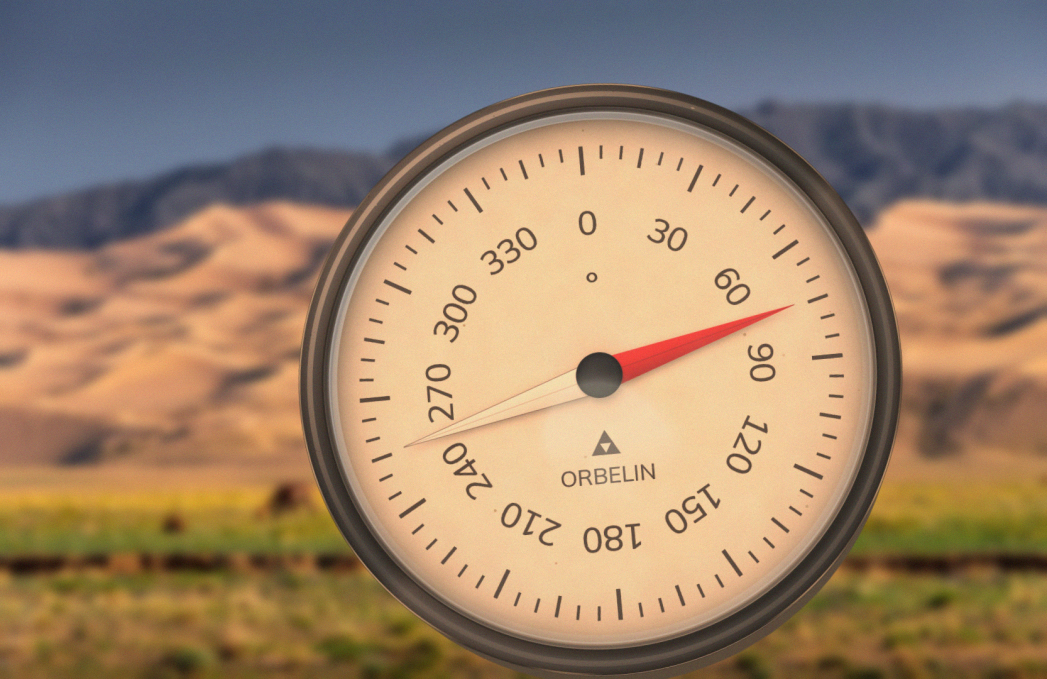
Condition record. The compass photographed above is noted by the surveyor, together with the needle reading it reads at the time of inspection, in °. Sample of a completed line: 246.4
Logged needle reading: 75
